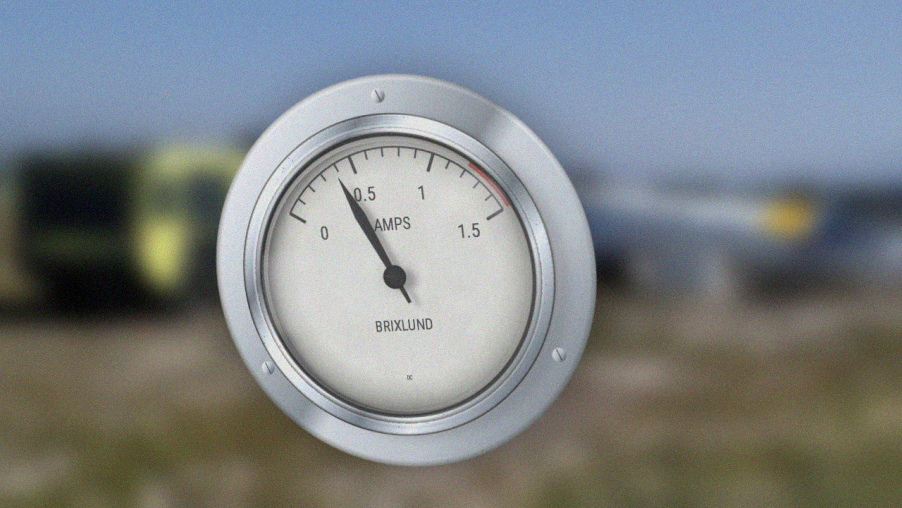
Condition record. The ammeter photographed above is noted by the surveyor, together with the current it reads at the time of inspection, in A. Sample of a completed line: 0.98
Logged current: 0.4
